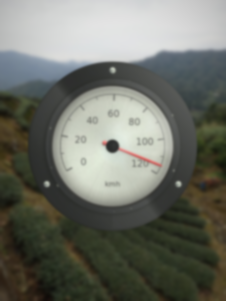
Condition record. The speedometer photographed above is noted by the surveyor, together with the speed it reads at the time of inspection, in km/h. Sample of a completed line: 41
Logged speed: 115
